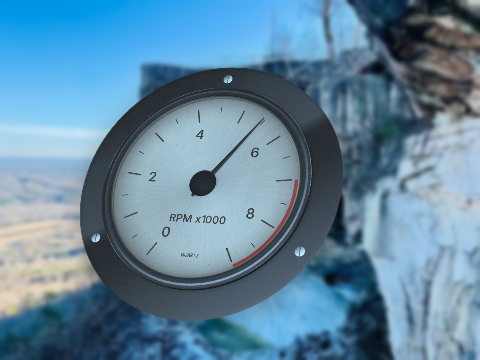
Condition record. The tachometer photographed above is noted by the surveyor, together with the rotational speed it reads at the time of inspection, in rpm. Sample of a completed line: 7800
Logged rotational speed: 5500
